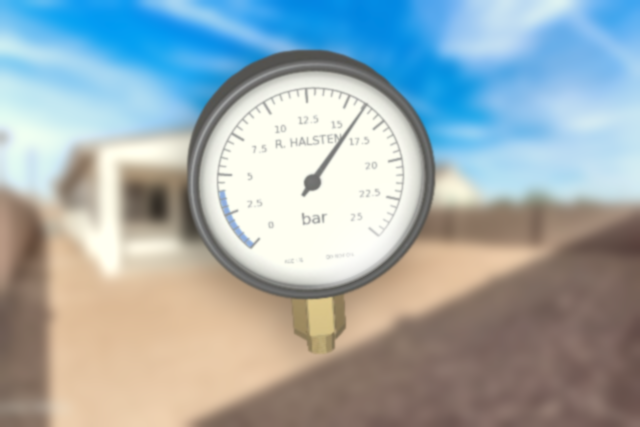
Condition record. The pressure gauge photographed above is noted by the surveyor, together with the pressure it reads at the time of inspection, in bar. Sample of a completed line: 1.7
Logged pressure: 16
